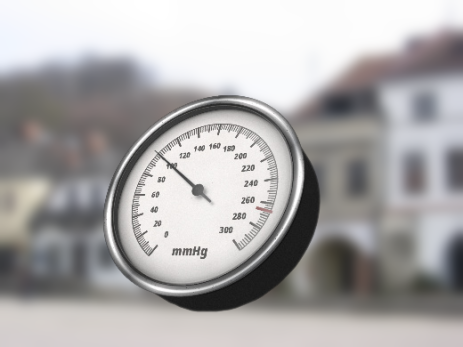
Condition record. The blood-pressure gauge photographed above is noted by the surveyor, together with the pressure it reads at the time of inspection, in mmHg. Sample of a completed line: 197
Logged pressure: 100
